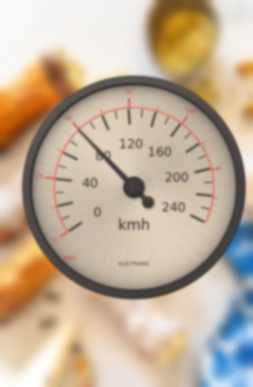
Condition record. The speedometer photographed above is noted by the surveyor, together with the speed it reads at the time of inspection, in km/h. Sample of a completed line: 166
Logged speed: 80
